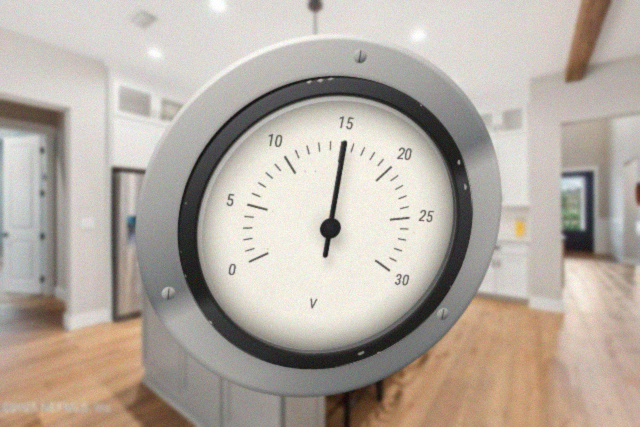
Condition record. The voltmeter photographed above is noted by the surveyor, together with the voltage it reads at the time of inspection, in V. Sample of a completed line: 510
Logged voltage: 15
